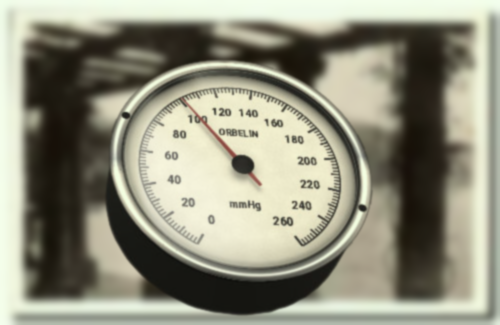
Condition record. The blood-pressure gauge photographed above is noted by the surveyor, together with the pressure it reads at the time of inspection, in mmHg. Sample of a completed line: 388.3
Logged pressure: 100
